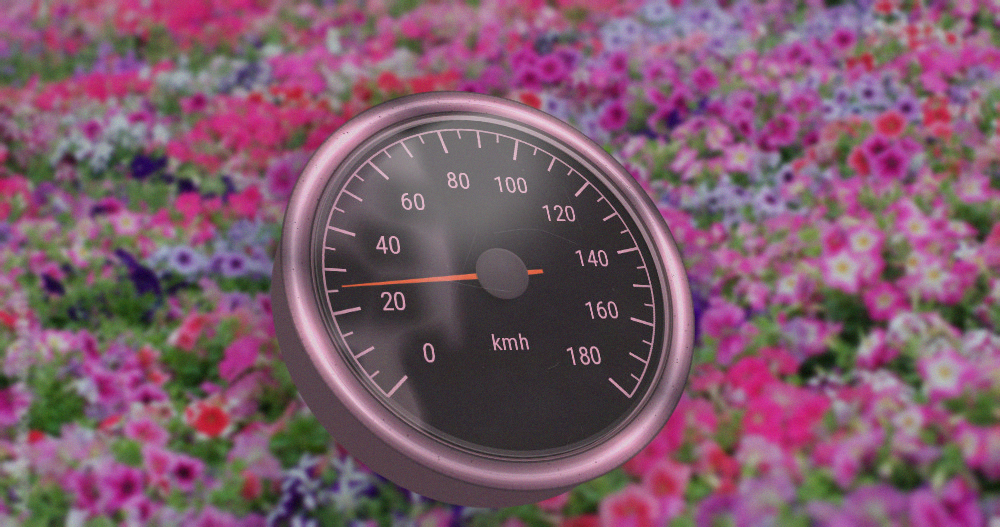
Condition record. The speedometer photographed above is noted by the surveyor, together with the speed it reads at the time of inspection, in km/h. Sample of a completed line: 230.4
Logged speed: 25
